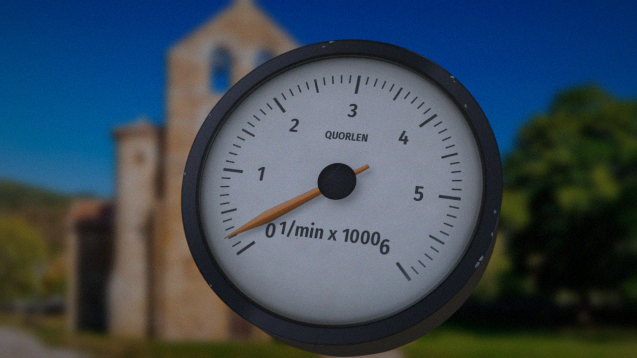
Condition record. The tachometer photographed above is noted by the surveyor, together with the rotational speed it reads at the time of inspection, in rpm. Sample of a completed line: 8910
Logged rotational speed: 200
